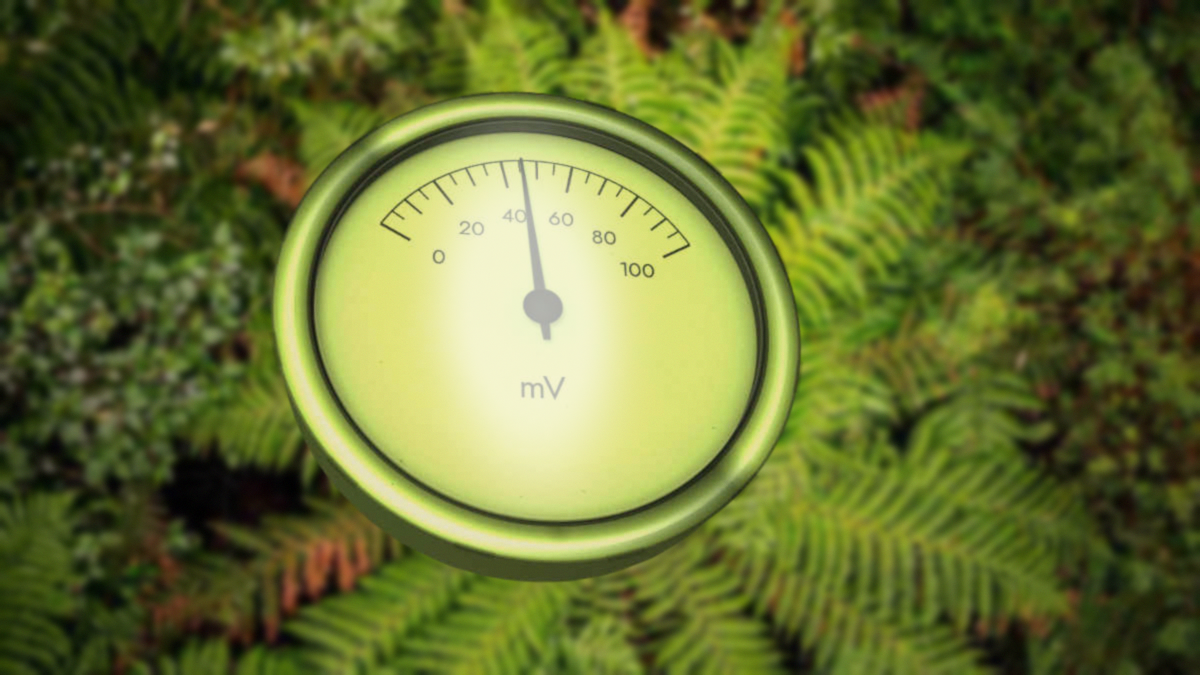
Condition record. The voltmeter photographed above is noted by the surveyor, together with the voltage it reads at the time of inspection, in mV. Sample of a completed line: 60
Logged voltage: 45
